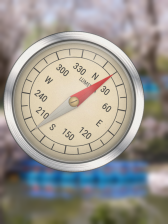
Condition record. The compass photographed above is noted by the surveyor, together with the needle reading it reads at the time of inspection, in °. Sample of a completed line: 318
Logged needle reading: 15
